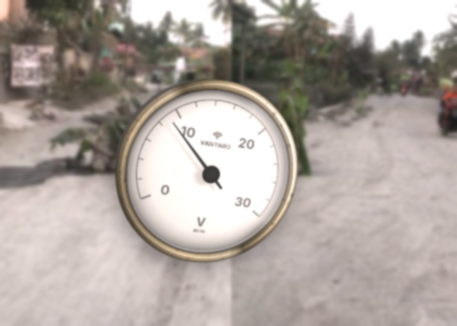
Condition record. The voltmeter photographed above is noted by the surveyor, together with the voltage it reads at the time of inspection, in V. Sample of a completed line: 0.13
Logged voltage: 9
